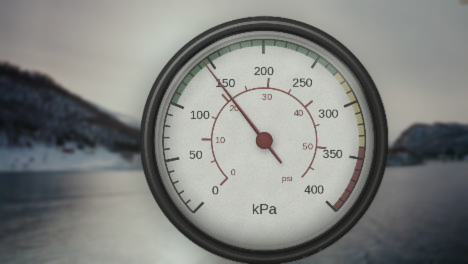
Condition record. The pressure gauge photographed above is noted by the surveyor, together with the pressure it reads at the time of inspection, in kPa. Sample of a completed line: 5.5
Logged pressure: 145
